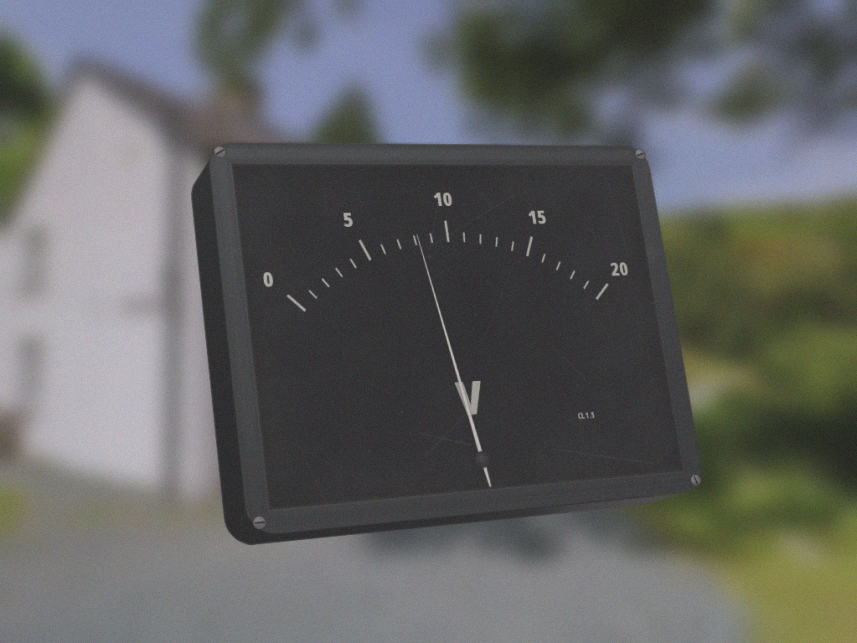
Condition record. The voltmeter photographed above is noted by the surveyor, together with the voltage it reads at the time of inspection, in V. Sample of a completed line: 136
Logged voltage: 8
